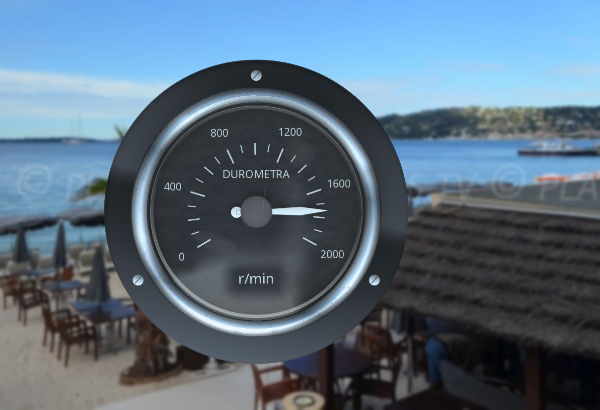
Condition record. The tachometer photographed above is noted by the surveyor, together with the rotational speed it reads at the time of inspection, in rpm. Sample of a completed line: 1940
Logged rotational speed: 1750
